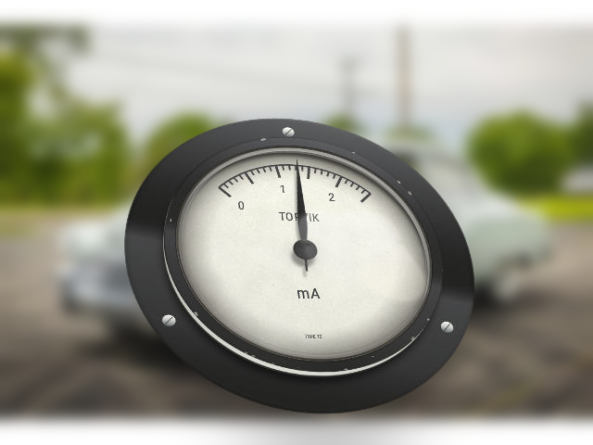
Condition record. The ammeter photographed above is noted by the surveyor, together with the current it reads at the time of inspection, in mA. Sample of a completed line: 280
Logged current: 1.3
